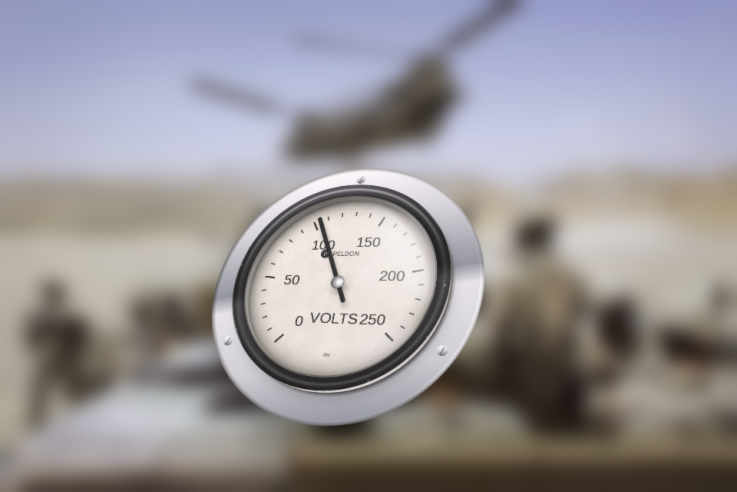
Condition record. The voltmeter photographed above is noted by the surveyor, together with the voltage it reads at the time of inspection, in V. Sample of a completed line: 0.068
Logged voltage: 105
